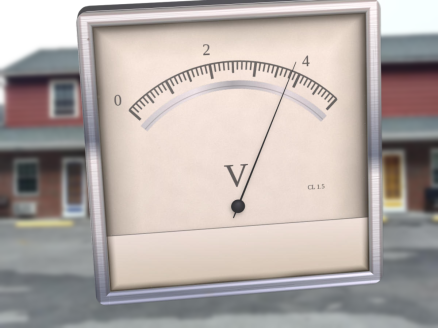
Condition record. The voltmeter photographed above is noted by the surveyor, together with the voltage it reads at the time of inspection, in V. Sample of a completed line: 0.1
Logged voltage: 3.8
